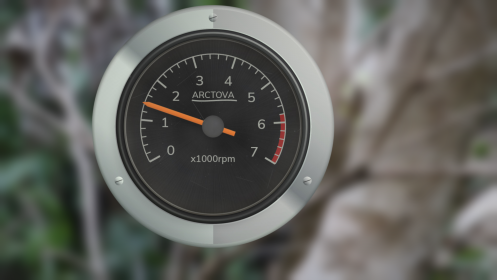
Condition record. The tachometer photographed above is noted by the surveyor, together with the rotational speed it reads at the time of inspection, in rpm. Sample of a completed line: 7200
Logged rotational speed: 1400
